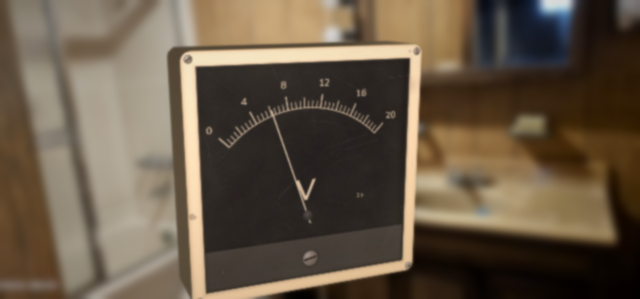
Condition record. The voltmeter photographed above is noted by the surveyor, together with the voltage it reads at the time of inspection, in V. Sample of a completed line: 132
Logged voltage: 6
